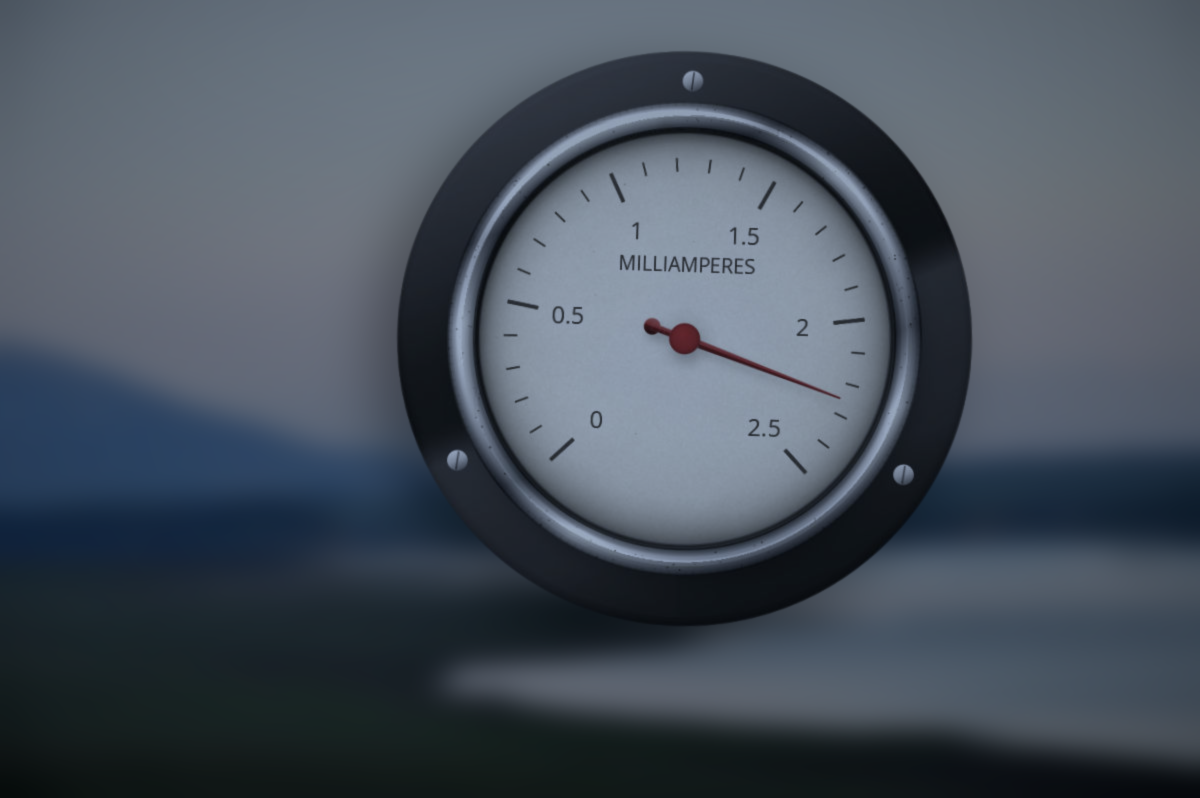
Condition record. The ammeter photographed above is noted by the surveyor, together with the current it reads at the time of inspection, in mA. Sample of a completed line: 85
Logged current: 2.25
